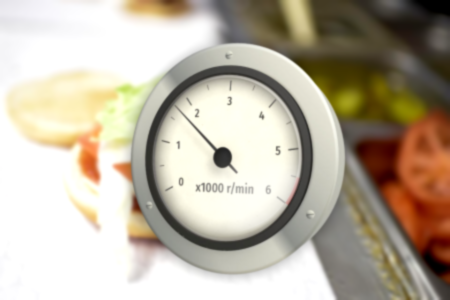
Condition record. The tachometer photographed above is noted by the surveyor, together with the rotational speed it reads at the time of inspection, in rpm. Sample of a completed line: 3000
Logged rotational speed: 1750
